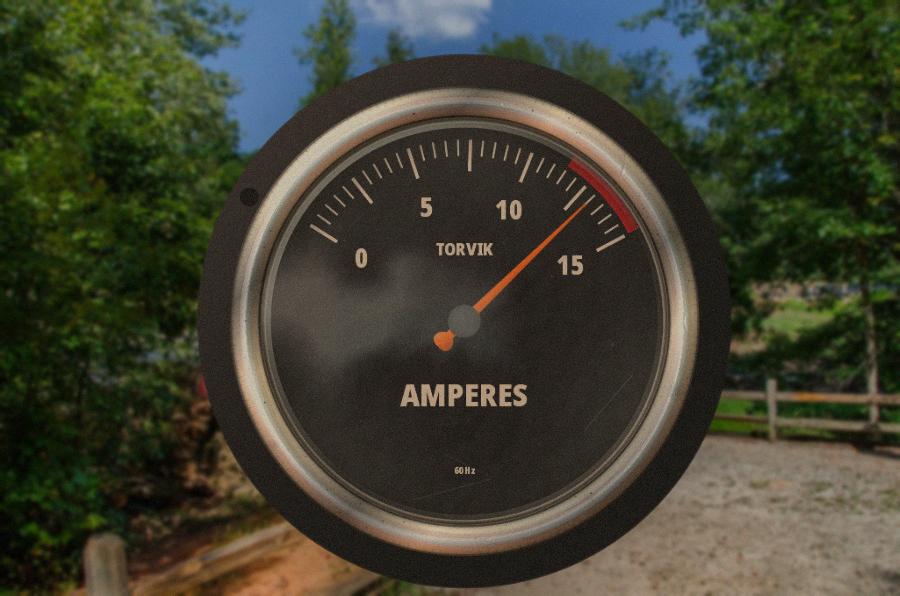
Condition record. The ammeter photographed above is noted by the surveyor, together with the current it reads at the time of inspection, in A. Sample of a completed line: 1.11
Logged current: 13
